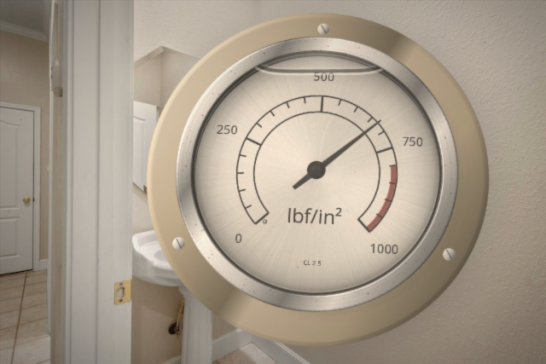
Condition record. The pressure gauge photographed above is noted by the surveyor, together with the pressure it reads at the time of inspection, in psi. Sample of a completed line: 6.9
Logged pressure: 675
